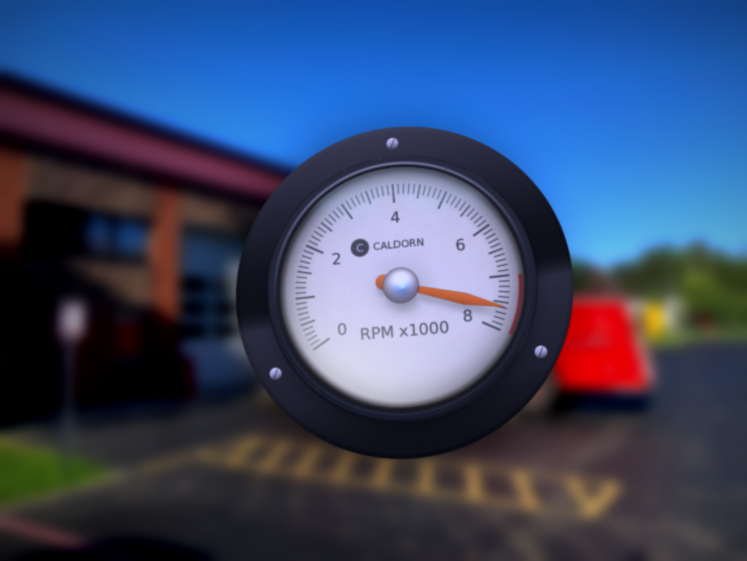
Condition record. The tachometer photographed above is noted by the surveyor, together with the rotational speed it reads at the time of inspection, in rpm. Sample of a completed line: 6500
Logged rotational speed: 7600
